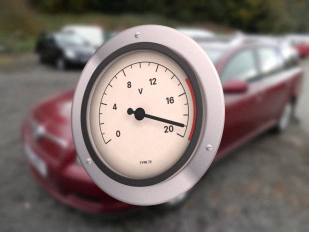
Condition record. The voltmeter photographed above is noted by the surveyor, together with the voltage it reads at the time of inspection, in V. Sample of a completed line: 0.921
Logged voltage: 19
